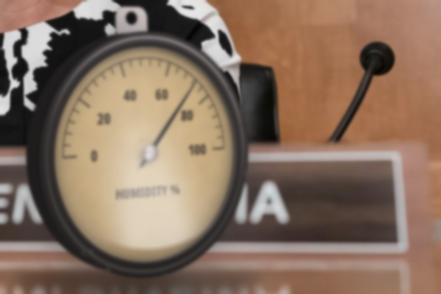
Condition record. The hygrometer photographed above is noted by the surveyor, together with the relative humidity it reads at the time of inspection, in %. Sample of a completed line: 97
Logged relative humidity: 72
